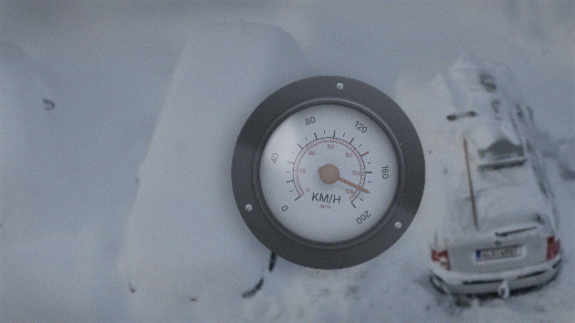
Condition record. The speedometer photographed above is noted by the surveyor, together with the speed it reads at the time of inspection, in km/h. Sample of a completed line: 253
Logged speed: 180
